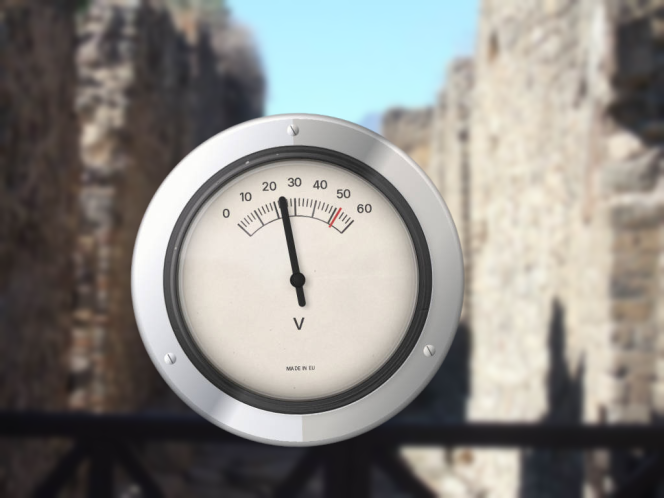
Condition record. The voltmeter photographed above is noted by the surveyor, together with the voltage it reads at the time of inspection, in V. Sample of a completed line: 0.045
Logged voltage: 24
